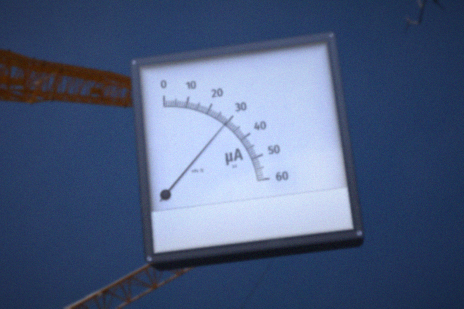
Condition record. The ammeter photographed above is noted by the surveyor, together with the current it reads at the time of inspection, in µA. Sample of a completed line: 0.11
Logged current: 30
